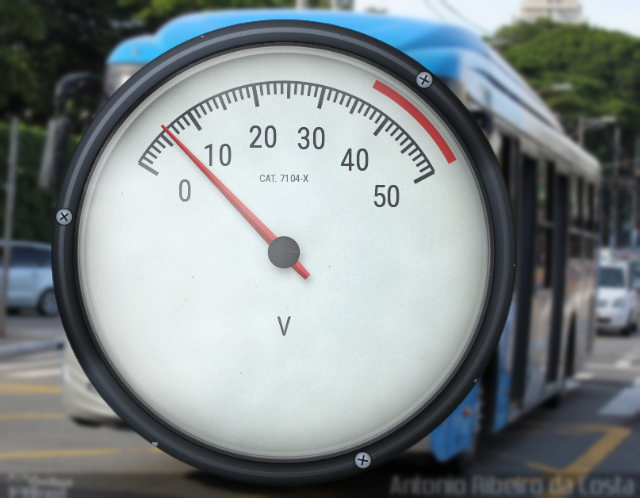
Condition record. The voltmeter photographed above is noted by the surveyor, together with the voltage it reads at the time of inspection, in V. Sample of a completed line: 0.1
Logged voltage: 6
